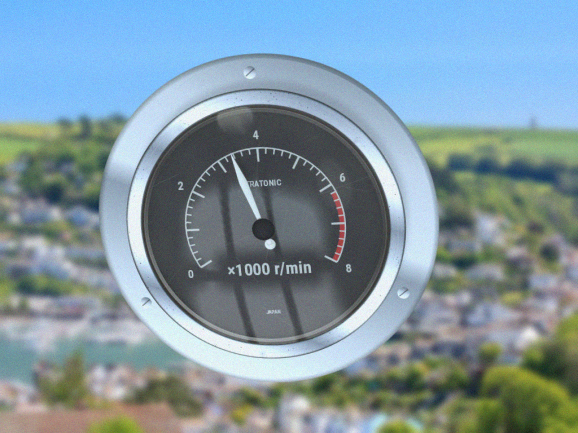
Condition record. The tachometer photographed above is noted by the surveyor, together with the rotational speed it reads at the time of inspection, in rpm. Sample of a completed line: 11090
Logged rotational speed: 3400
